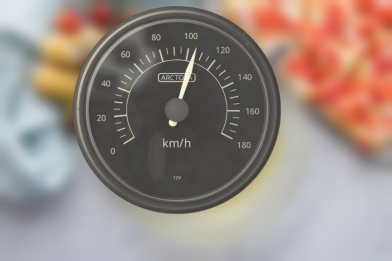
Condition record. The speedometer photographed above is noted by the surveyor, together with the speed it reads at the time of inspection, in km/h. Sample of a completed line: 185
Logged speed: 105
